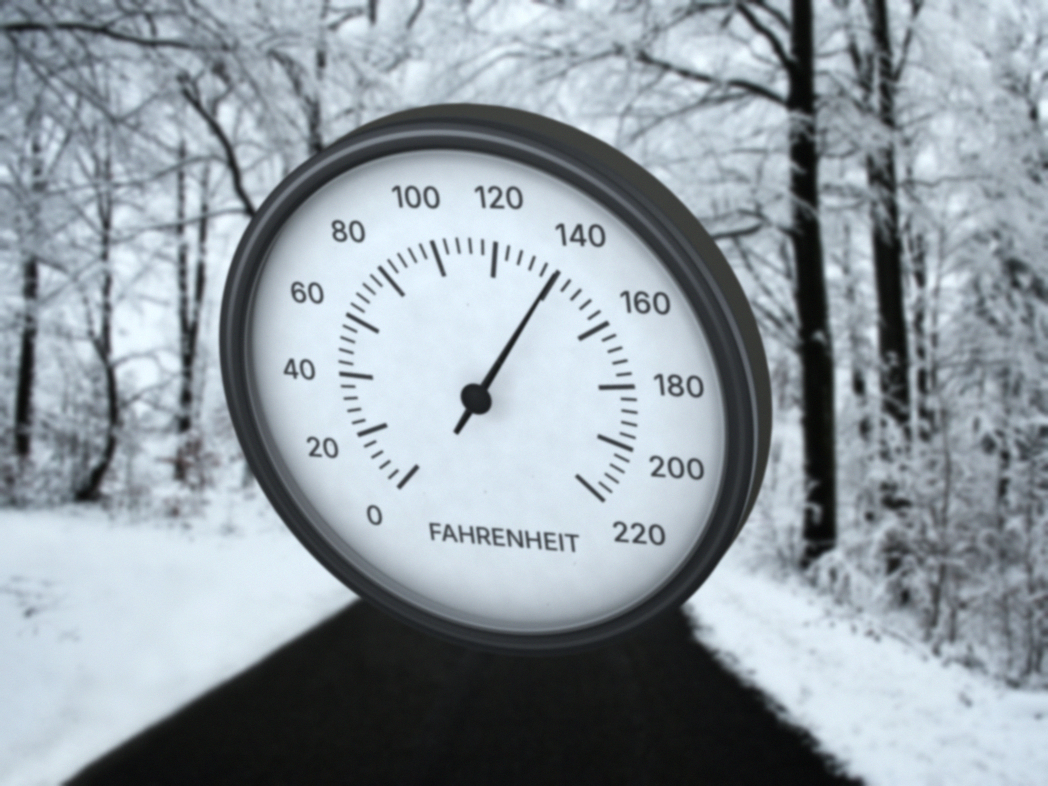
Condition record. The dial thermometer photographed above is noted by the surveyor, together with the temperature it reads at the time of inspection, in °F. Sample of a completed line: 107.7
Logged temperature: 140
